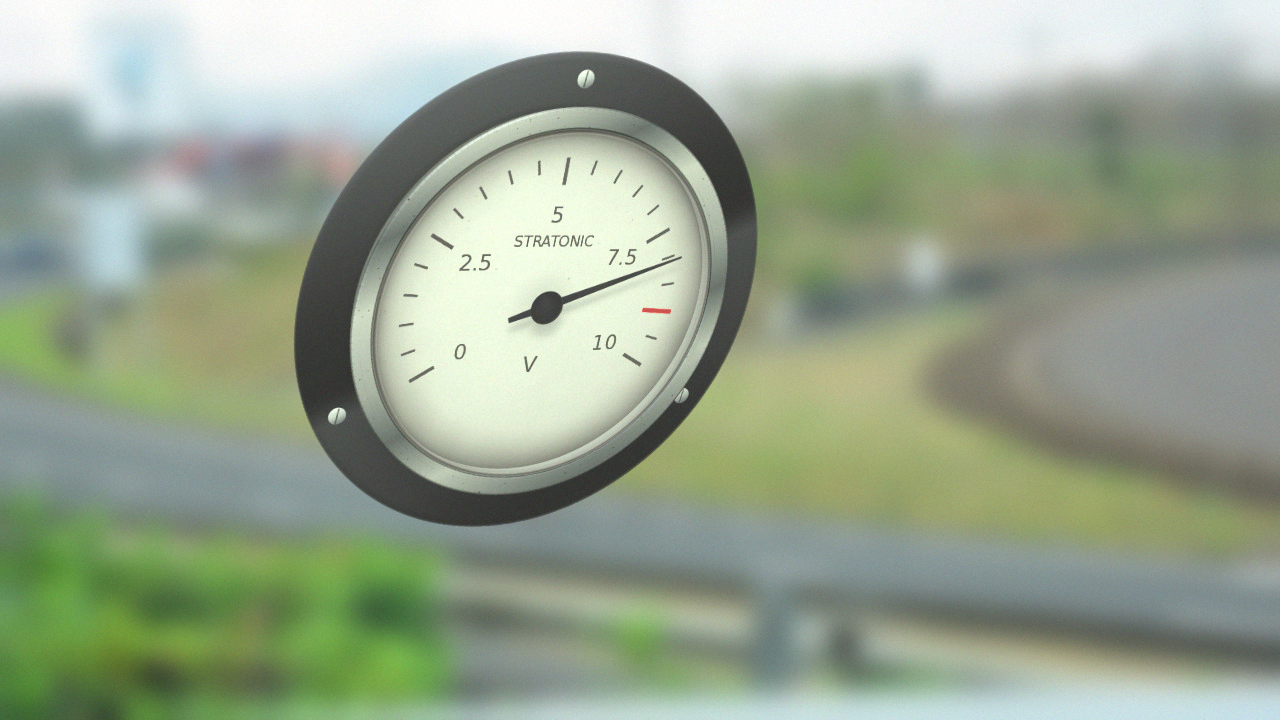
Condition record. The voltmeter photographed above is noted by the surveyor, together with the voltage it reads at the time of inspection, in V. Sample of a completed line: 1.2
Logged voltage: 8
